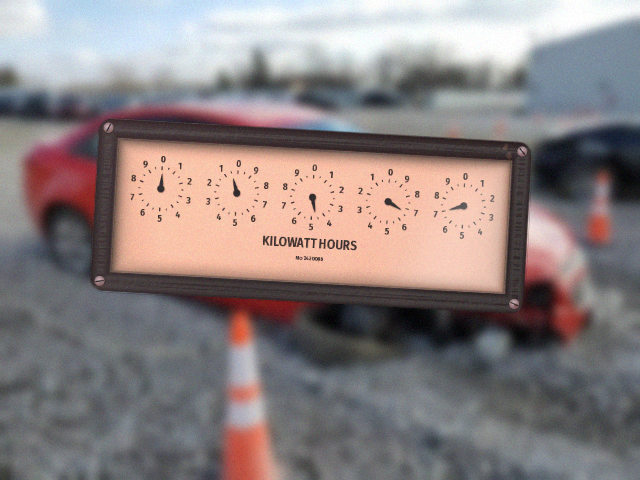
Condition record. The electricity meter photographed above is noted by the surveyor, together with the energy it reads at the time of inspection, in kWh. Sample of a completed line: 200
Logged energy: 467
